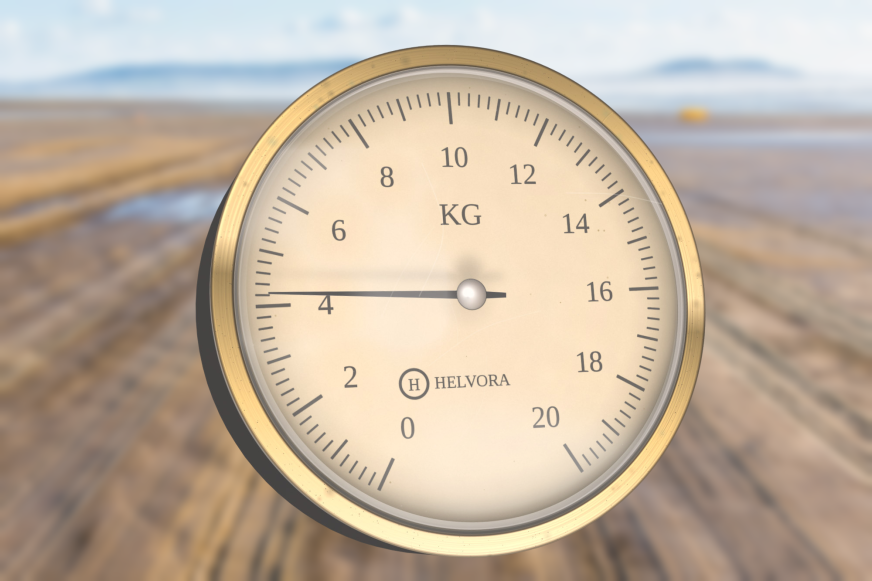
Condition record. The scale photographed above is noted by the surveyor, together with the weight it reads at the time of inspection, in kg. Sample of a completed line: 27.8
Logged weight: 4.2
